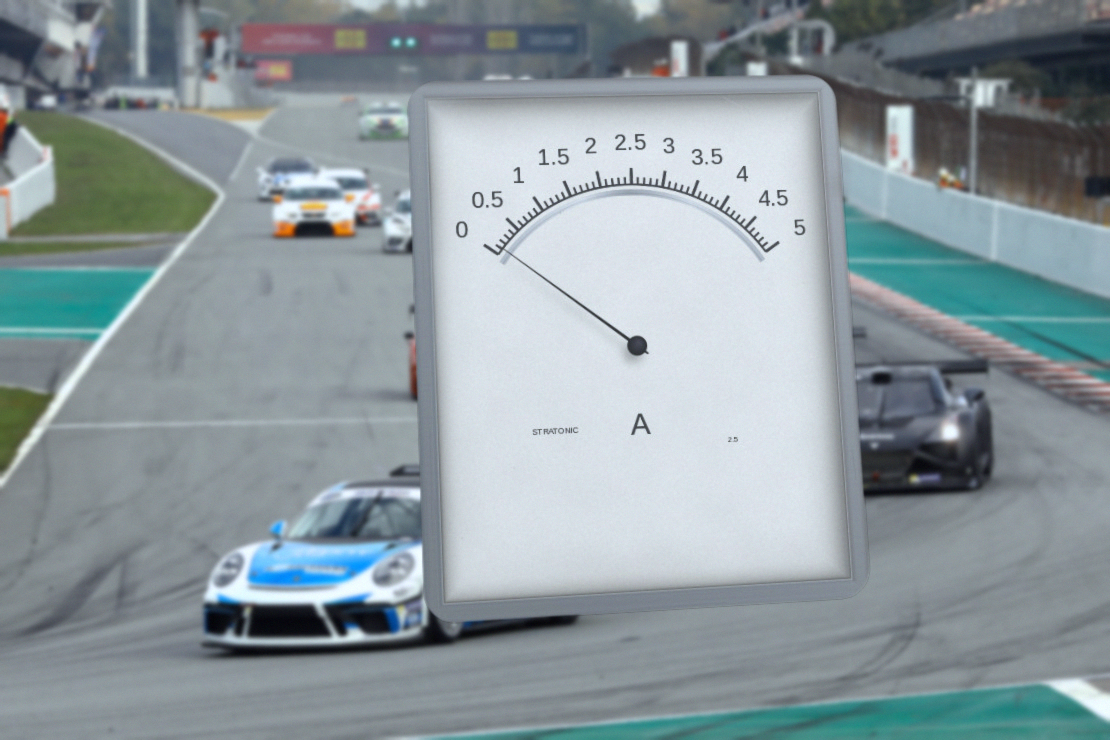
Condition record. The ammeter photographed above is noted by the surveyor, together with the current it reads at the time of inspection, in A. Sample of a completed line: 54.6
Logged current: 0.1
